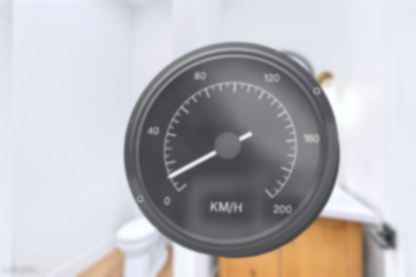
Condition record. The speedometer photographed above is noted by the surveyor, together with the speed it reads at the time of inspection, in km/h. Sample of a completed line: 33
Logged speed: 10
